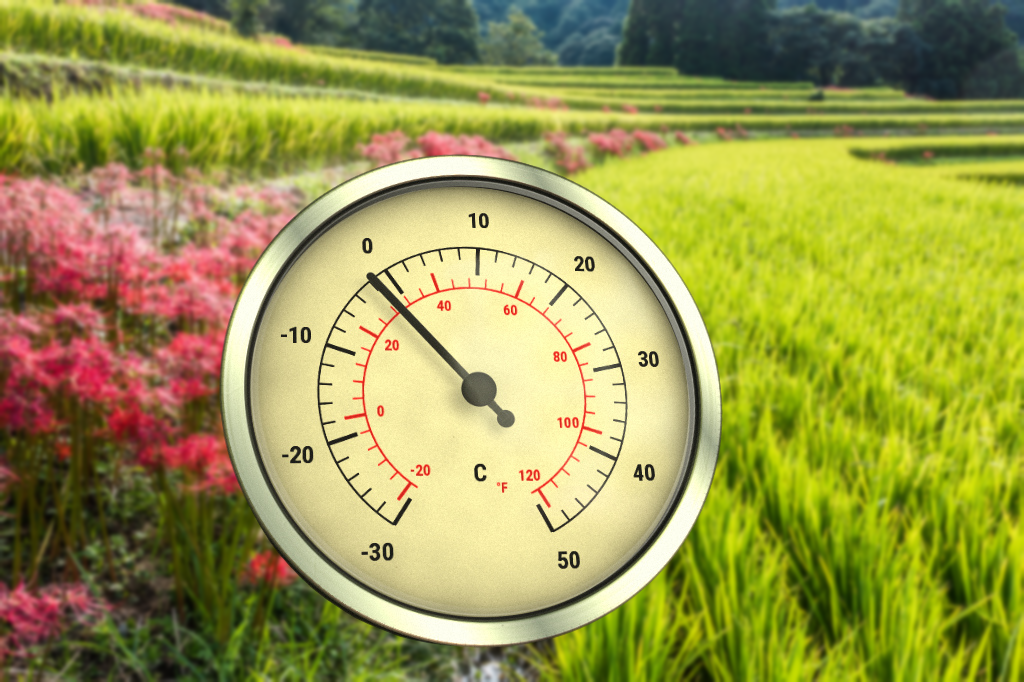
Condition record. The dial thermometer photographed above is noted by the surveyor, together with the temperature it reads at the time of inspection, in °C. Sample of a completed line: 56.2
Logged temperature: -2
